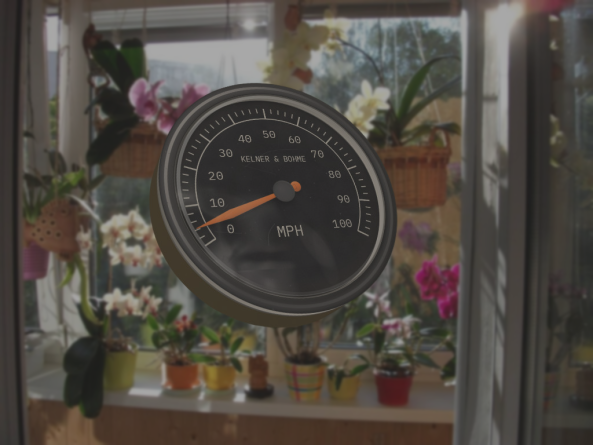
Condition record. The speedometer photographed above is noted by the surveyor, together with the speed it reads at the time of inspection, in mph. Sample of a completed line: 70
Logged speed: 4
